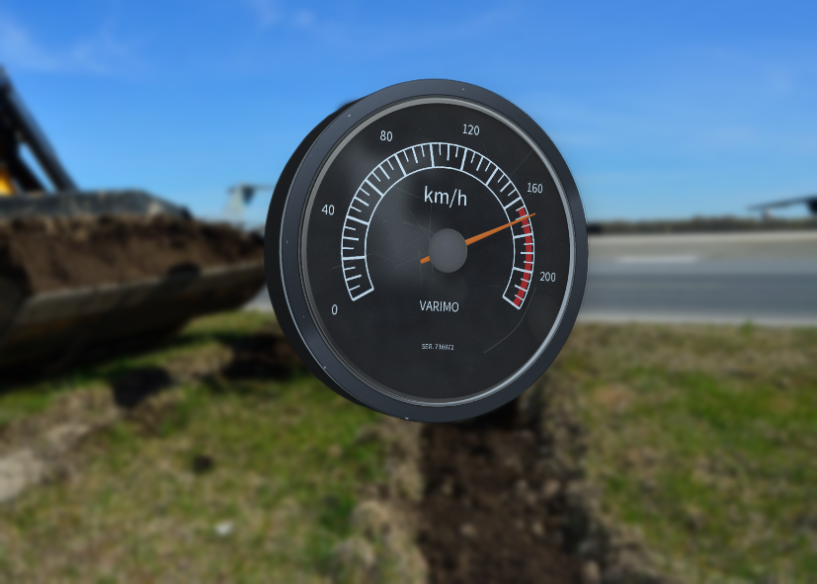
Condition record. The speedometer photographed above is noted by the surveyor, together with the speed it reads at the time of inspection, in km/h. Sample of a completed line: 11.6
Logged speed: 170
